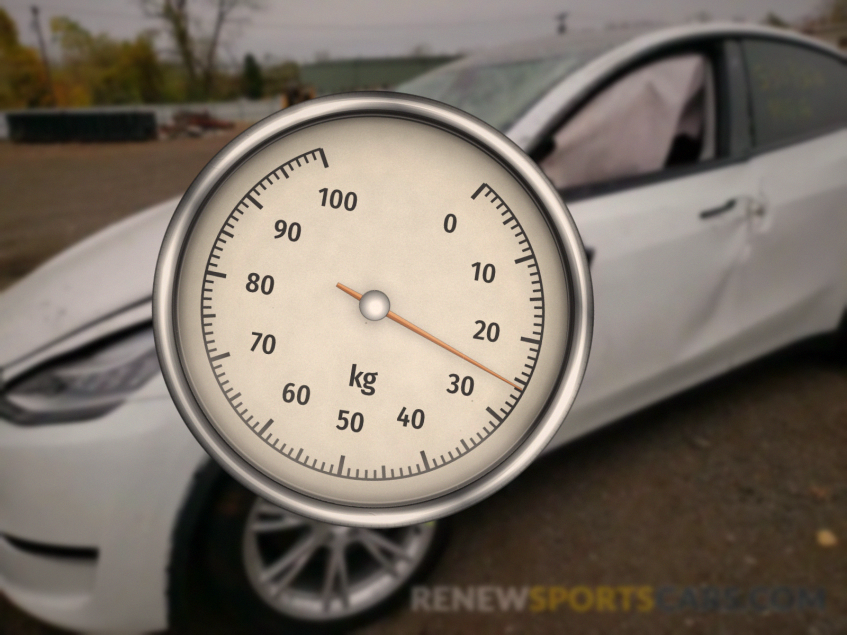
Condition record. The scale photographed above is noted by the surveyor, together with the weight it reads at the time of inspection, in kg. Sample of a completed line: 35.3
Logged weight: 26
